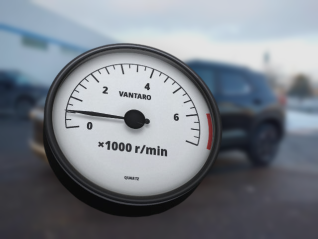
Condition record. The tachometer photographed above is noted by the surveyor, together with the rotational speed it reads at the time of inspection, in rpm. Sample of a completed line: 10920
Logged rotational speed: 500
